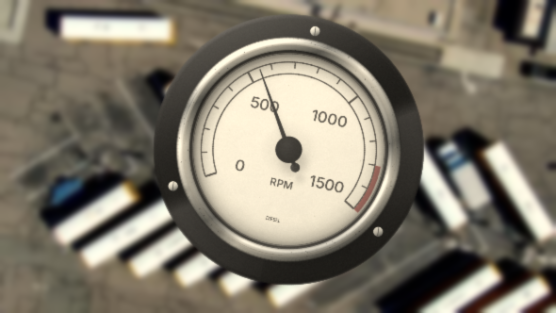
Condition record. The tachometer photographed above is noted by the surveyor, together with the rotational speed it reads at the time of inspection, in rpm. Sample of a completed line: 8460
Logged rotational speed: 550
